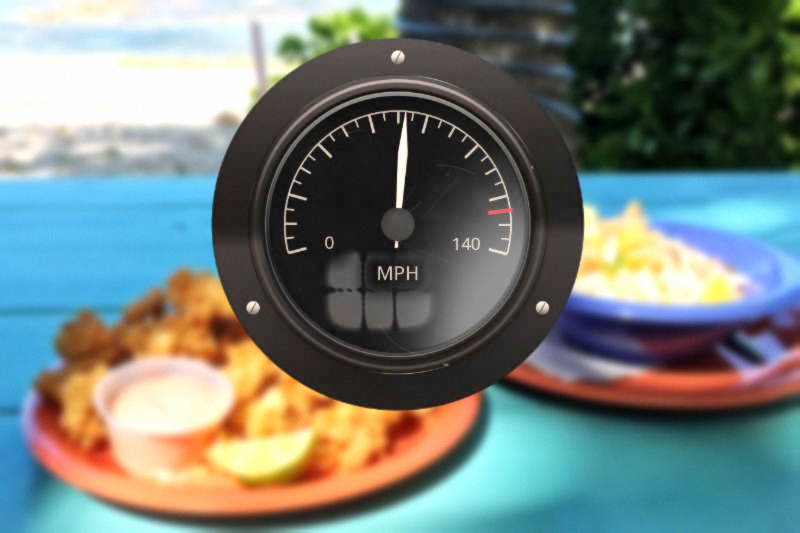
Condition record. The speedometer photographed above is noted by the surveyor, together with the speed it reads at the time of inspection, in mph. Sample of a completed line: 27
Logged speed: 72.5
